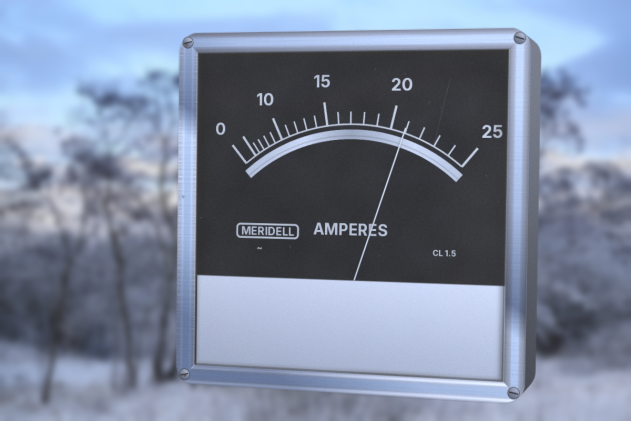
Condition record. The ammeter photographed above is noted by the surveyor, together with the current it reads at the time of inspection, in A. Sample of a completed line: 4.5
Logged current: 21
